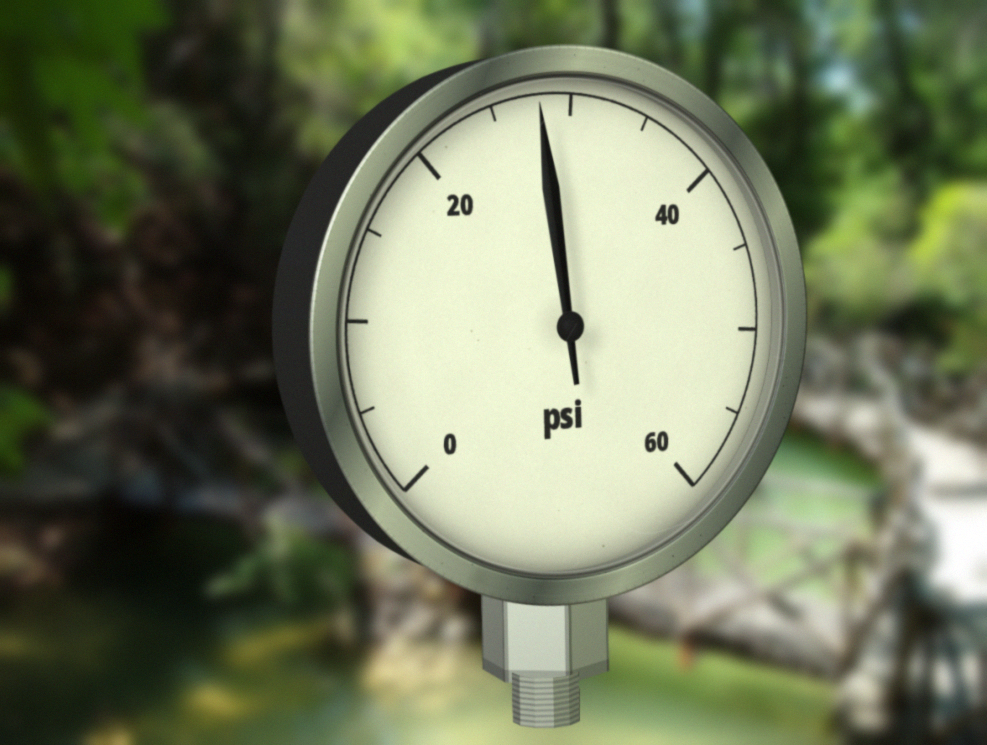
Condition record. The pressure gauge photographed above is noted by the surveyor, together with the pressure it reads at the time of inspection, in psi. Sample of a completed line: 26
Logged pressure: 27.5
